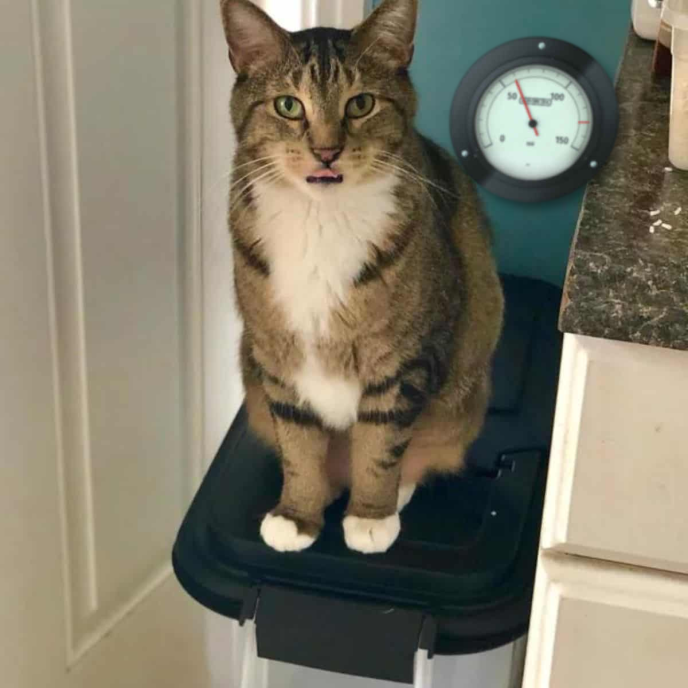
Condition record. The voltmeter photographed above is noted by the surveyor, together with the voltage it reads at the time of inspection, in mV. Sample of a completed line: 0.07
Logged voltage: 60
